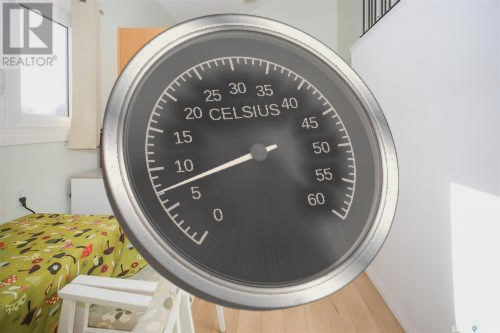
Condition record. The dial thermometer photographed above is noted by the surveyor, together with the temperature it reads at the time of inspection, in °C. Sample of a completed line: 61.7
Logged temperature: 7
